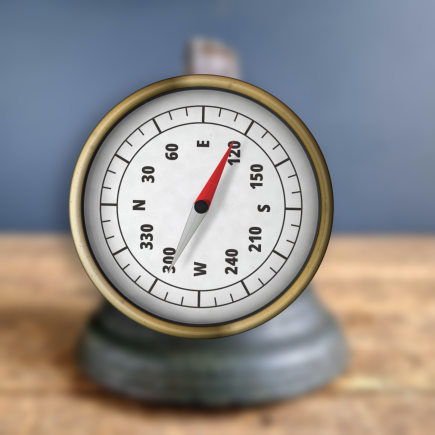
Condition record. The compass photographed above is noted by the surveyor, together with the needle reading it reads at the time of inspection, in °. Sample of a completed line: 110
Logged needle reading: 115
